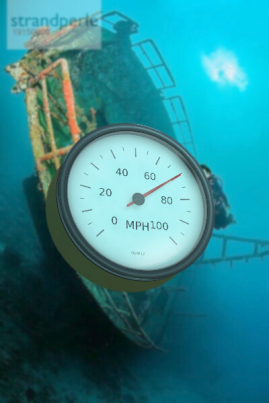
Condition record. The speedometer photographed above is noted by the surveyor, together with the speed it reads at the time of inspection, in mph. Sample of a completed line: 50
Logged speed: 70
